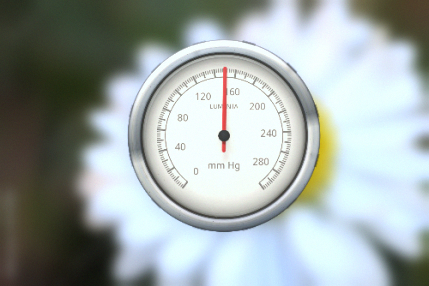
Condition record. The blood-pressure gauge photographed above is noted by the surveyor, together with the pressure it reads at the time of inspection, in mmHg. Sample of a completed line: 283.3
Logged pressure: 150
